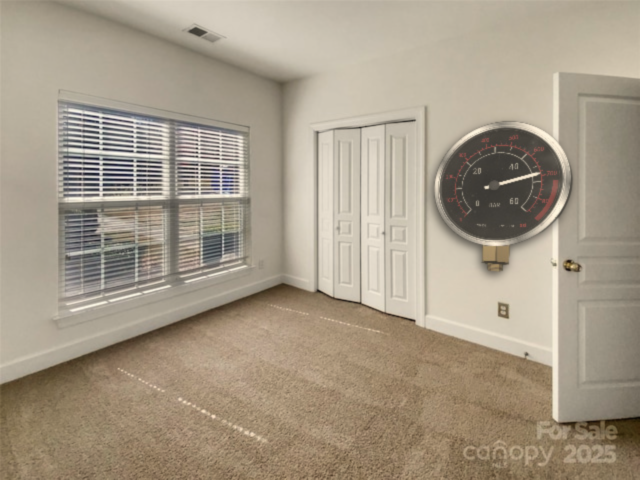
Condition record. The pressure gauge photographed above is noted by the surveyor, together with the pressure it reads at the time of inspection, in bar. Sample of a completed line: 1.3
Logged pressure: 47.5
